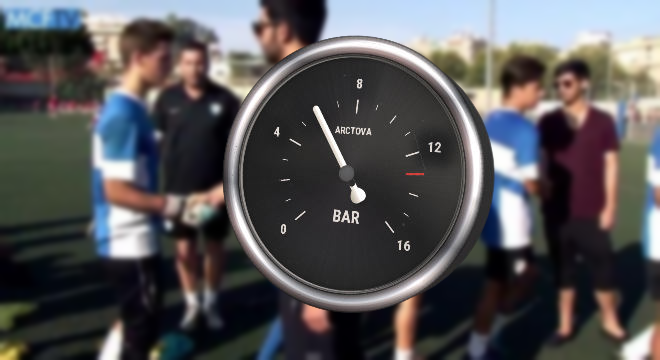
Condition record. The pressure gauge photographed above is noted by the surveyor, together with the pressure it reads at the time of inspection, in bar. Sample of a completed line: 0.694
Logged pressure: 6
